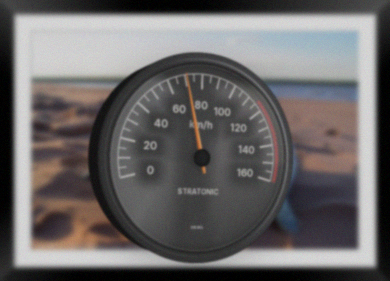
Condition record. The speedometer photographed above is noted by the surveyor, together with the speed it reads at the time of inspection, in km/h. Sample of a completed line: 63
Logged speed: 70
